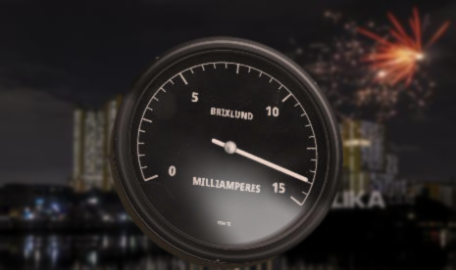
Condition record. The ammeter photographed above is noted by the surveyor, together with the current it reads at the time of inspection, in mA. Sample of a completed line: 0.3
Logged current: 14
